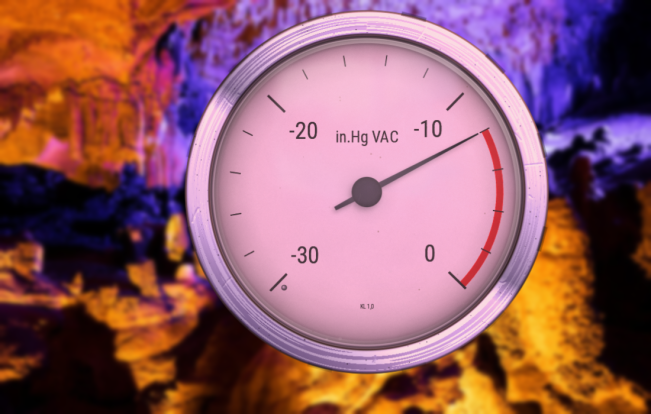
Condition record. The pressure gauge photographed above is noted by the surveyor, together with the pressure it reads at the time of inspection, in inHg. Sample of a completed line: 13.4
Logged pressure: -8
